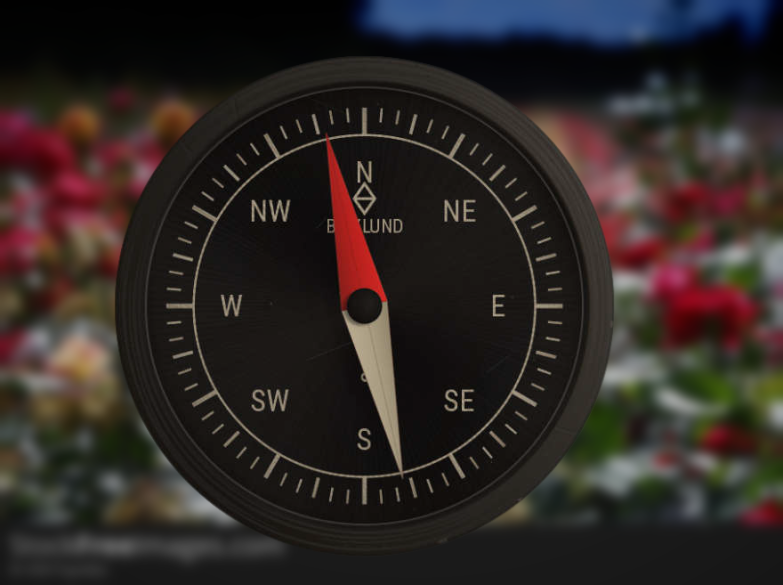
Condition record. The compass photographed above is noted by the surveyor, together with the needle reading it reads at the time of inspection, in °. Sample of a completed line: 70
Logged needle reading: 347.5
